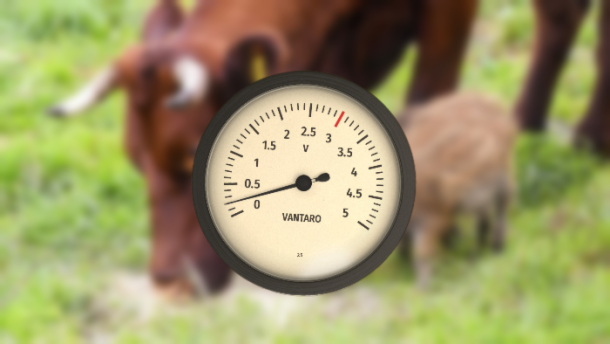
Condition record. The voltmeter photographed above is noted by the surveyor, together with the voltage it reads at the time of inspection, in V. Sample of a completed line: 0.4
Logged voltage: 0.2
